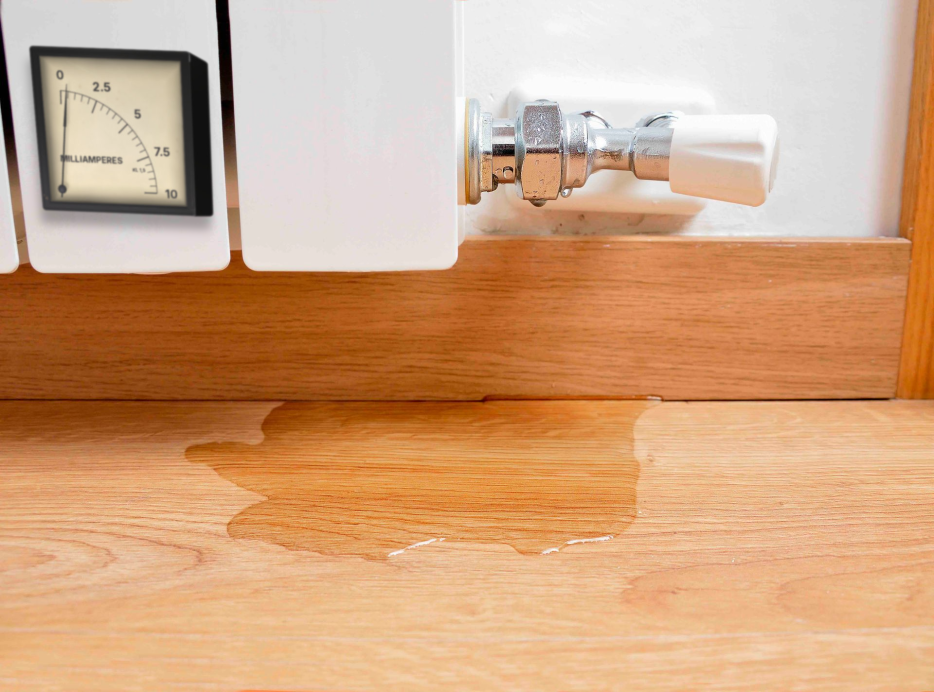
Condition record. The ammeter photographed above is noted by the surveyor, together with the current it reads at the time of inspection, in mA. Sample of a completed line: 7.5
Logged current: 0.5
